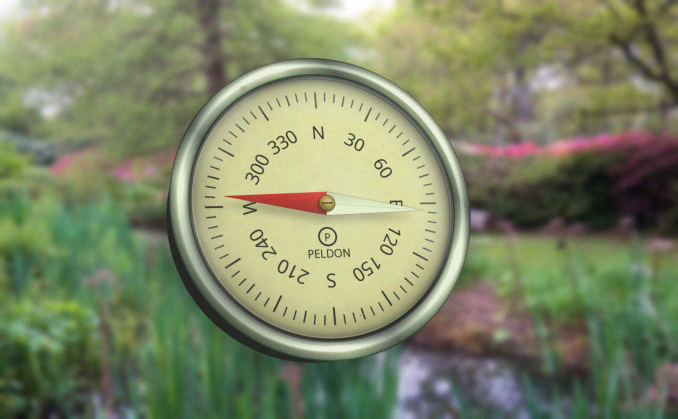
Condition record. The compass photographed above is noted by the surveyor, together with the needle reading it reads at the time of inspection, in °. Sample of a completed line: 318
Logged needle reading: 275
